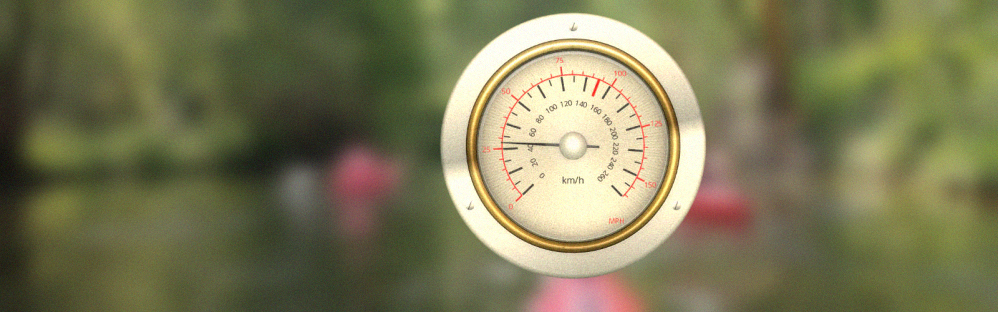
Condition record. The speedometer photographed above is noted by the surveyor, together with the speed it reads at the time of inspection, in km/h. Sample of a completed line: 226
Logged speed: 45
